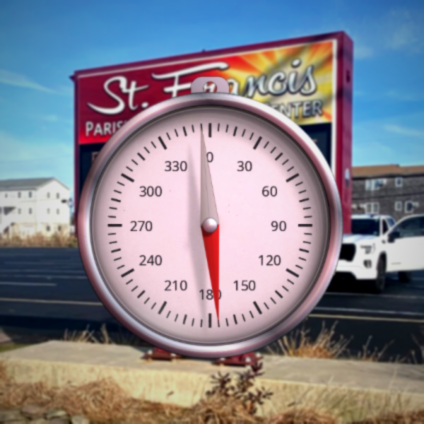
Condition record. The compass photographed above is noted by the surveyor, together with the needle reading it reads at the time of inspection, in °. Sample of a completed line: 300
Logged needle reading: 175
